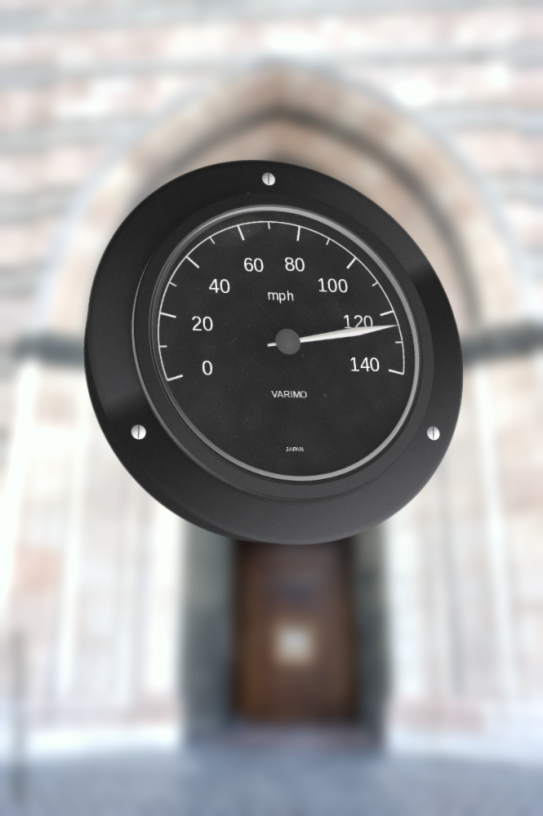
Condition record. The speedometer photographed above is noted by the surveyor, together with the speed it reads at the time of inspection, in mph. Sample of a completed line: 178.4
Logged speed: 125
